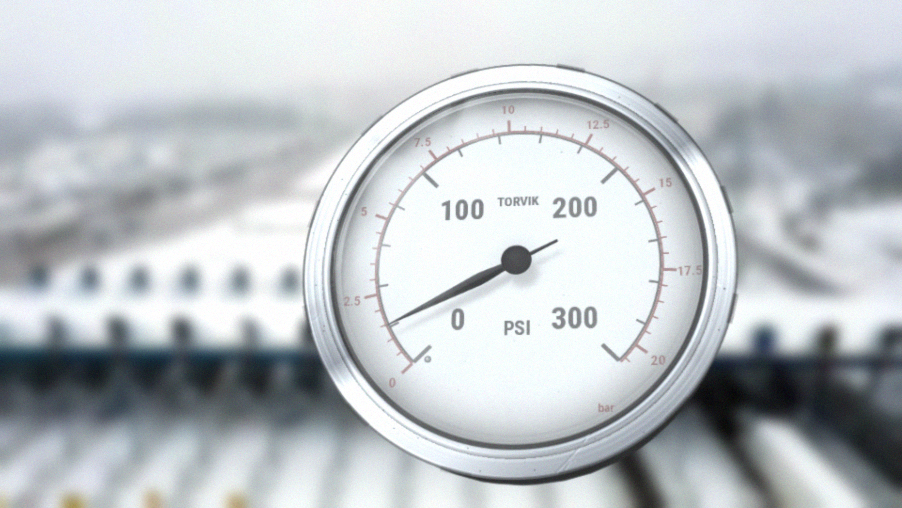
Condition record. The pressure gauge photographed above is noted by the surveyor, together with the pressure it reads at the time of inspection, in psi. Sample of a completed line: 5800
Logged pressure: 20
